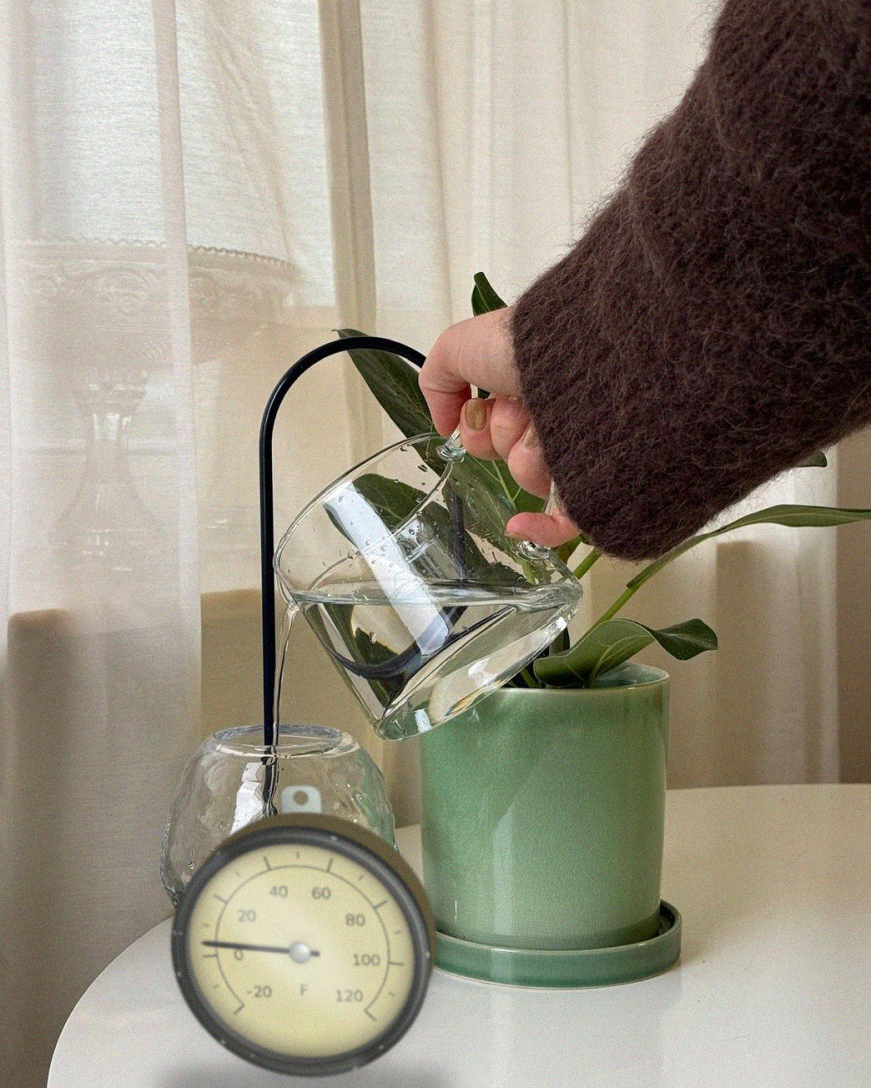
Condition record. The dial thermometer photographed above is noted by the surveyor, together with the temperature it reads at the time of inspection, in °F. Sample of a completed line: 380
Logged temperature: 5
